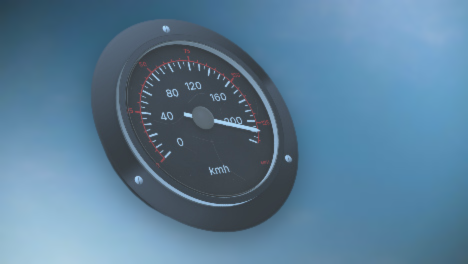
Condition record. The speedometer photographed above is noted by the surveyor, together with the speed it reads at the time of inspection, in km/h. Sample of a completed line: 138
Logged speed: 210
